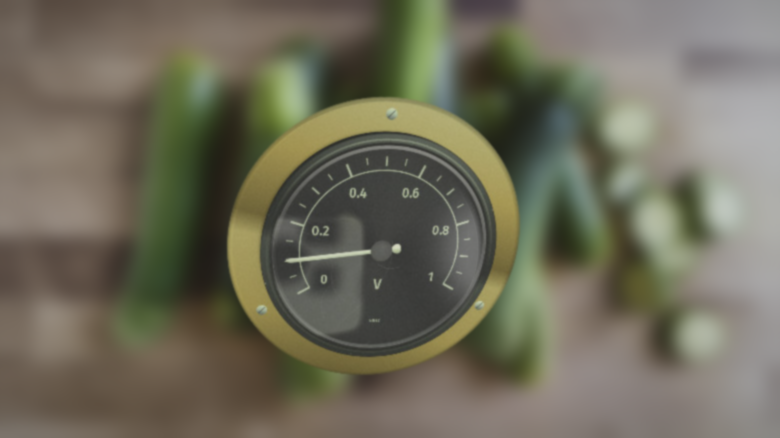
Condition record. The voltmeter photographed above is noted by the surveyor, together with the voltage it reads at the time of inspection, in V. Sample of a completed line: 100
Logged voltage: 0.1
